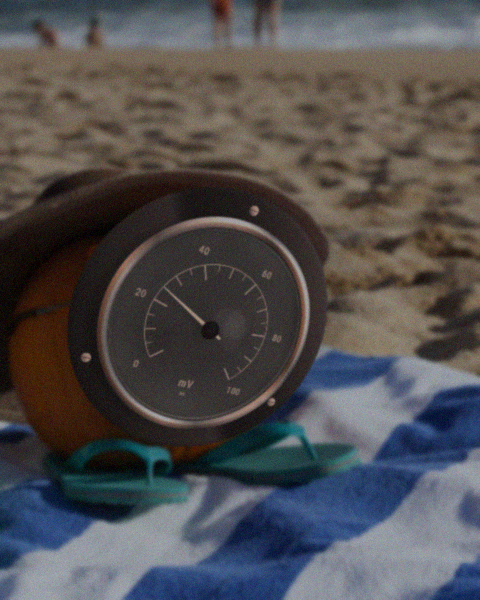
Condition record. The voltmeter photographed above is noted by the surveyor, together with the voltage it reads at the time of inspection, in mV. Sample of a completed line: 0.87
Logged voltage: 25
